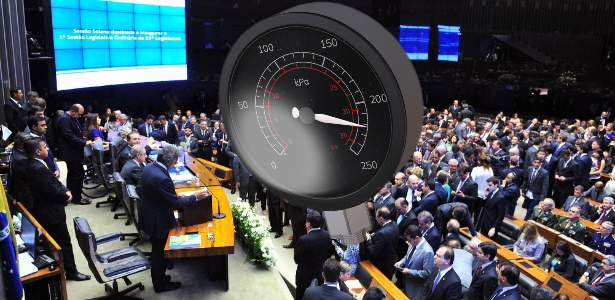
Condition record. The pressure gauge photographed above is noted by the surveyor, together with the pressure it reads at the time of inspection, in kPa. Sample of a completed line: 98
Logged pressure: 220
